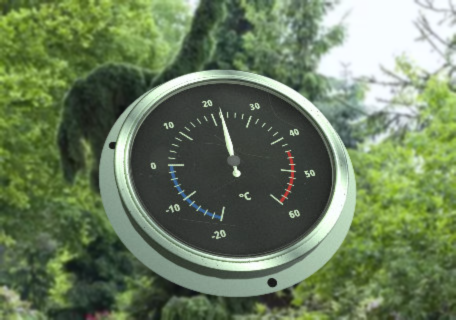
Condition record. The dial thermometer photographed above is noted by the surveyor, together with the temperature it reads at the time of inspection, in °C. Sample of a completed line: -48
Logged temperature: 22
